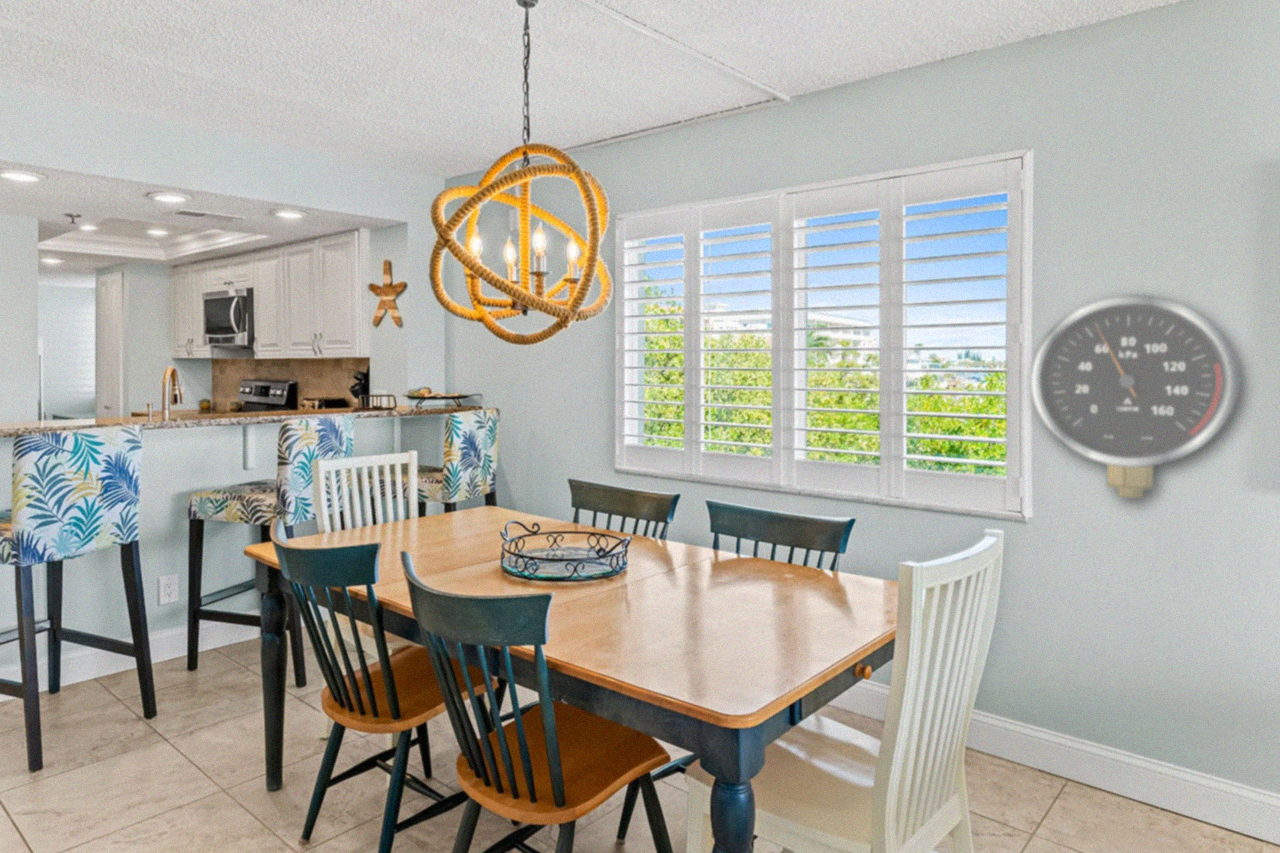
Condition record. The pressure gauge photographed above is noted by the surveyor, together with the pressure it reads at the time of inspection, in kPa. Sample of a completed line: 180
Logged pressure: 65
